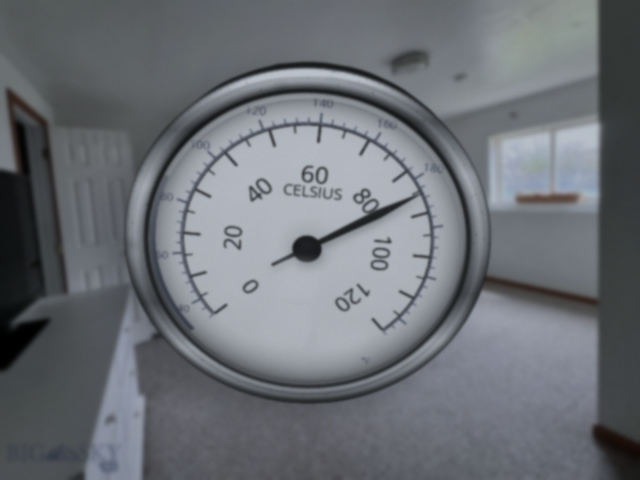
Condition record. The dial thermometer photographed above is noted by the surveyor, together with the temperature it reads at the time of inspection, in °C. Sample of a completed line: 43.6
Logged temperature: 85
